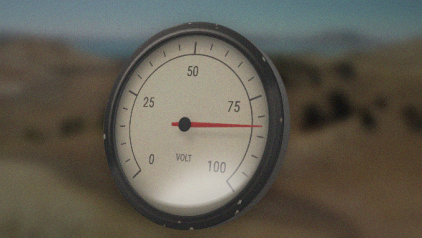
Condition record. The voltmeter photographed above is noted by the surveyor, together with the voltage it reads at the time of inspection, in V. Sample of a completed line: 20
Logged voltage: 82.5
